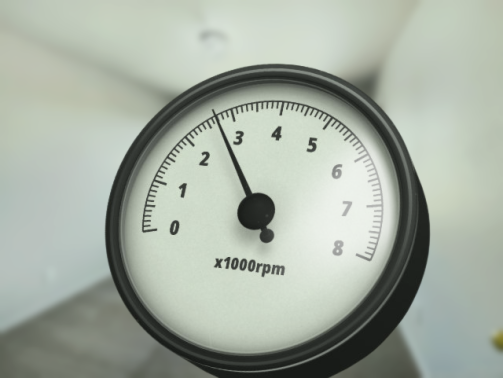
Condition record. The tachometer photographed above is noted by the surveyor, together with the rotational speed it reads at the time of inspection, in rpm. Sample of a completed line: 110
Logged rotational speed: 2700
